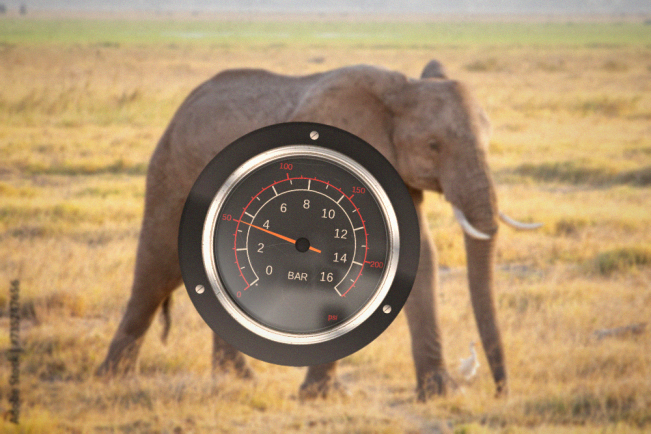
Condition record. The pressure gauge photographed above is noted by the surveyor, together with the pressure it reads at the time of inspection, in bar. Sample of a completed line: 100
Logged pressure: 3.5
